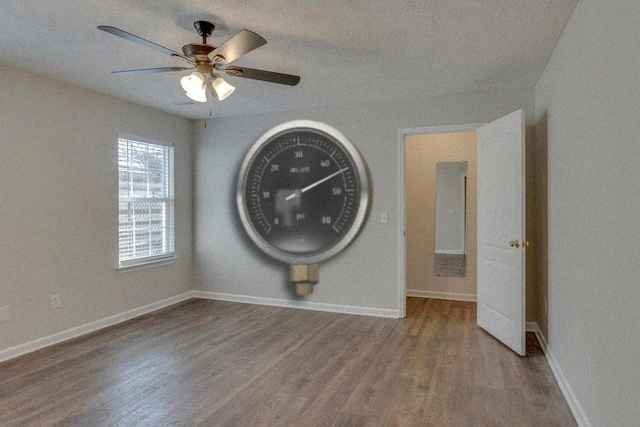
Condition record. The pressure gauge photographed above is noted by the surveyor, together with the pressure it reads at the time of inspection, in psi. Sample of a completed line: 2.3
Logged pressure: 45
